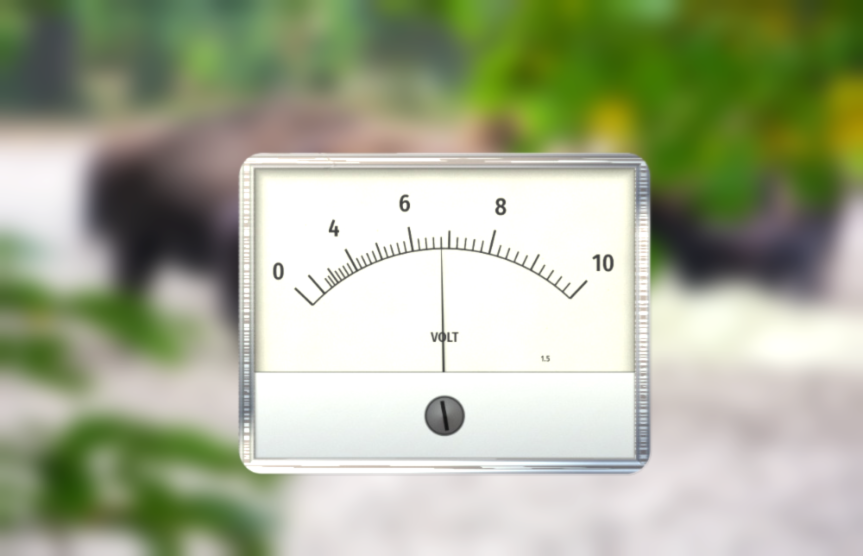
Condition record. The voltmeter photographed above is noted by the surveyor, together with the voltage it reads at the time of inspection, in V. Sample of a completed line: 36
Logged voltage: 6.8
